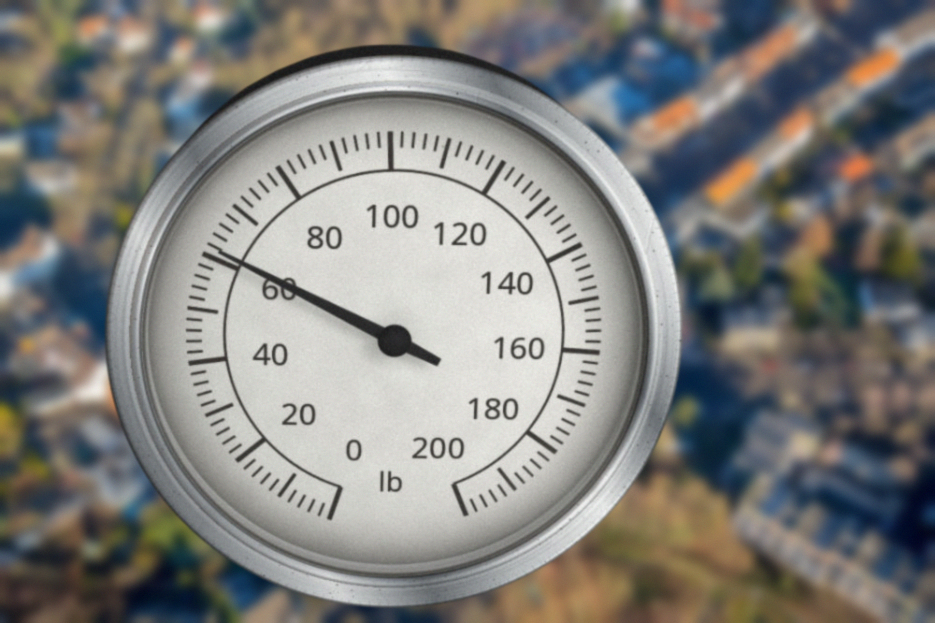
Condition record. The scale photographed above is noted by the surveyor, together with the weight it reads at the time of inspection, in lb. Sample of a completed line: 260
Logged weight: 62
